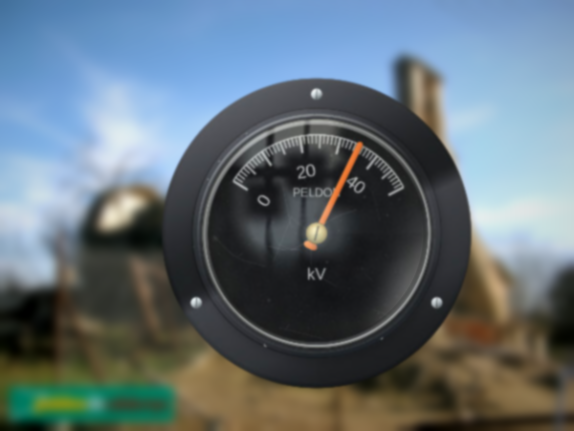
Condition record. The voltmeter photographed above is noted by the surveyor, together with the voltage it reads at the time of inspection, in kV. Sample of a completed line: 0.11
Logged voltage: 35
